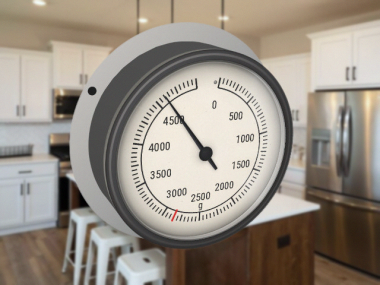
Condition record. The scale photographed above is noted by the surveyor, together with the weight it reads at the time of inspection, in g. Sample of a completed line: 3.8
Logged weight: 4600
